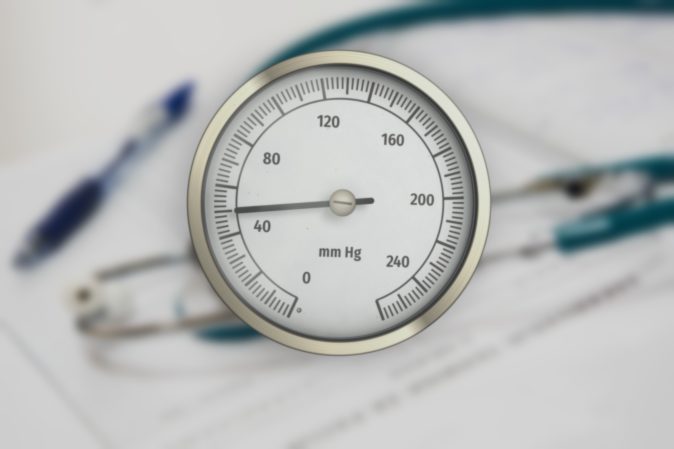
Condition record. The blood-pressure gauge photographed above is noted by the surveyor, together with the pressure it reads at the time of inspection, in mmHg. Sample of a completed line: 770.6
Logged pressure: 50
